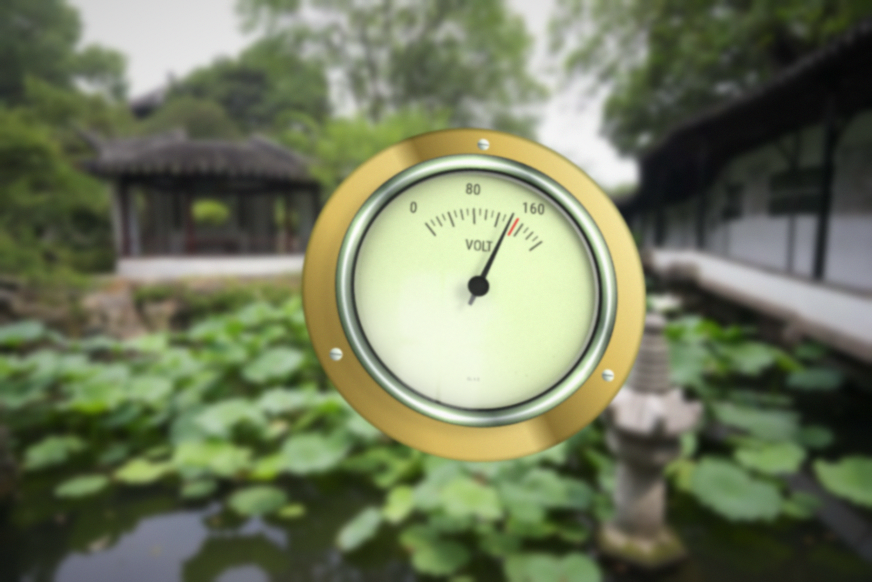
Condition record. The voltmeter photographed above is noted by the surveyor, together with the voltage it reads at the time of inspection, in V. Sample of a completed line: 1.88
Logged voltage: 140
